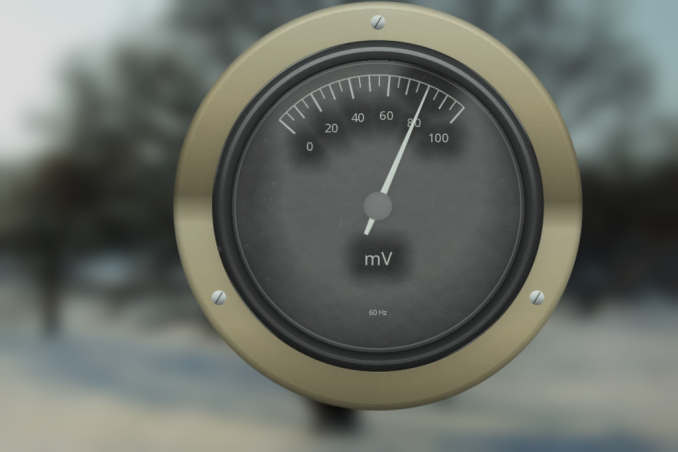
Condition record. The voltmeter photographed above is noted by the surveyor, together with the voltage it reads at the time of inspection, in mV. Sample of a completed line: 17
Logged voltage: 80
